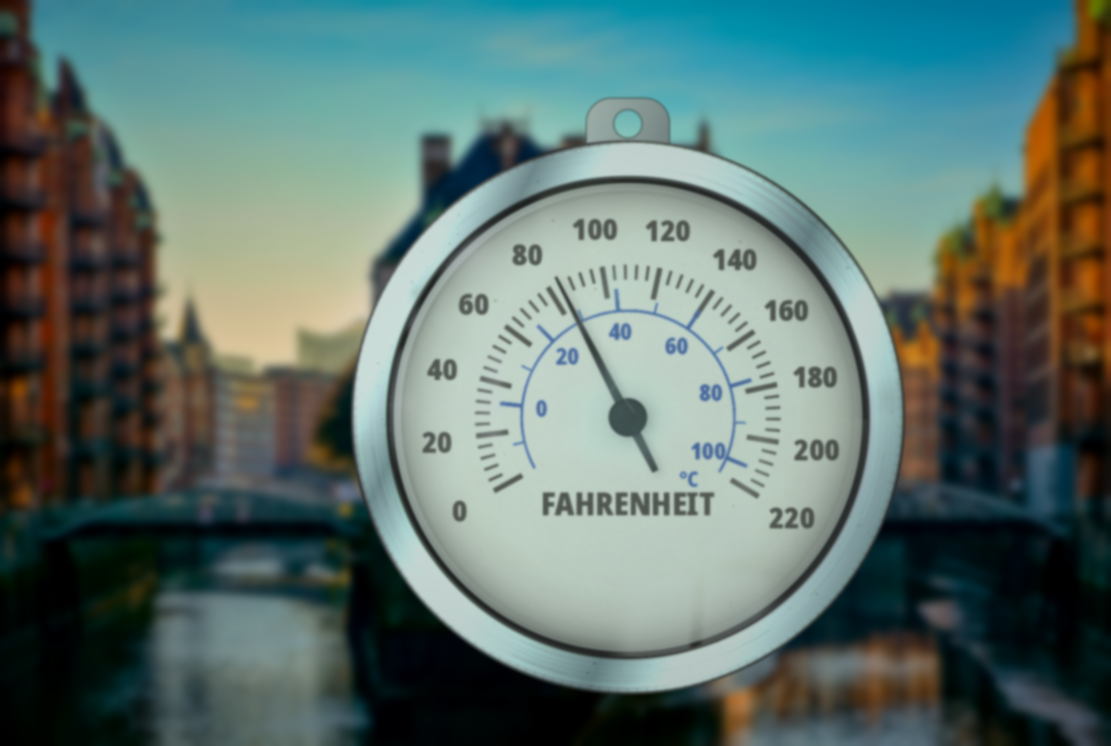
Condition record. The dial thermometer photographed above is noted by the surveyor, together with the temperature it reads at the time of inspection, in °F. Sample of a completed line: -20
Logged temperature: 84
